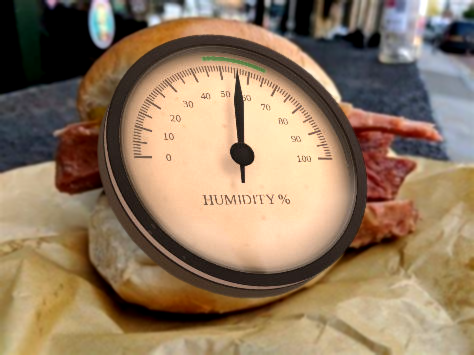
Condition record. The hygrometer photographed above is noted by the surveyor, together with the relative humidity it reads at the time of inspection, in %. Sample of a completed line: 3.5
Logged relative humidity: 55
